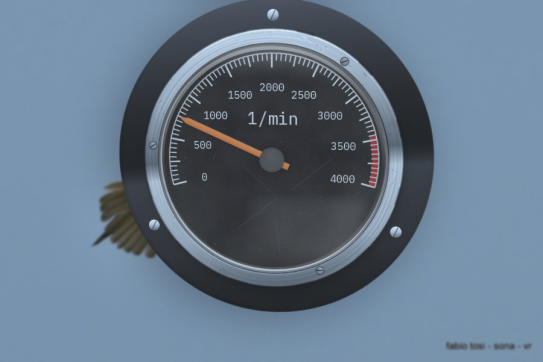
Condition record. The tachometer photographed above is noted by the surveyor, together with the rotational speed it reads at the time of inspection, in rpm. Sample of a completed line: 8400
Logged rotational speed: 750
